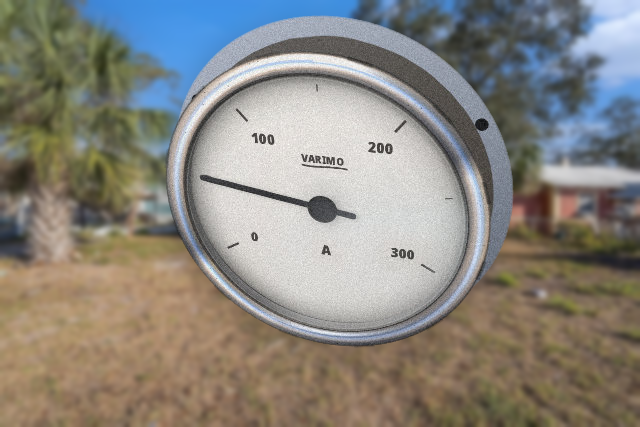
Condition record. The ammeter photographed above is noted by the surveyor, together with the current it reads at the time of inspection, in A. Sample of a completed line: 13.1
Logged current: 50
